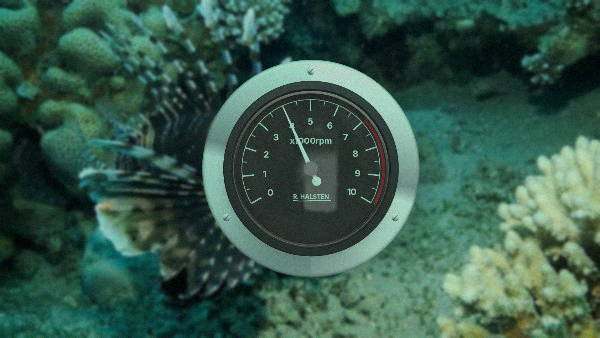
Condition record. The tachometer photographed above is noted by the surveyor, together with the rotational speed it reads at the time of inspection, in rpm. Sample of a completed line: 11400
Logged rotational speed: 4000
